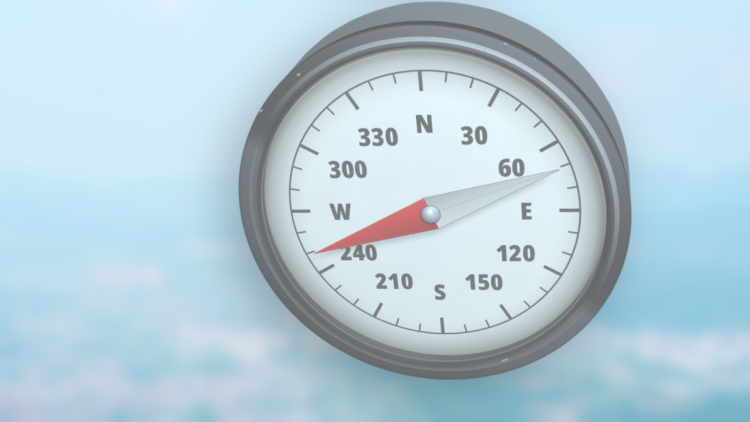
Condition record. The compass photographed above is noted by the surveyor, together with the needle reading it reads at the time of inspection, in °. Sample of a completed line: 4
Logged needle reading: 250
